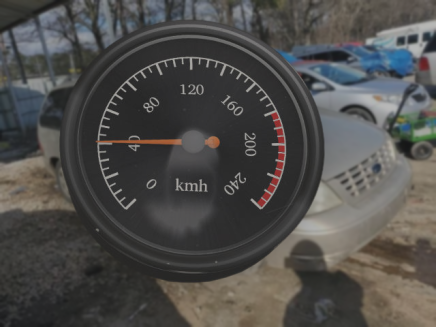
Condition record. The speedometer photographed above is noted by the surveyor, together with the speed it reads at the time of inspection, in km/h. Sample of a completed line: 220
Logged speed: 40
